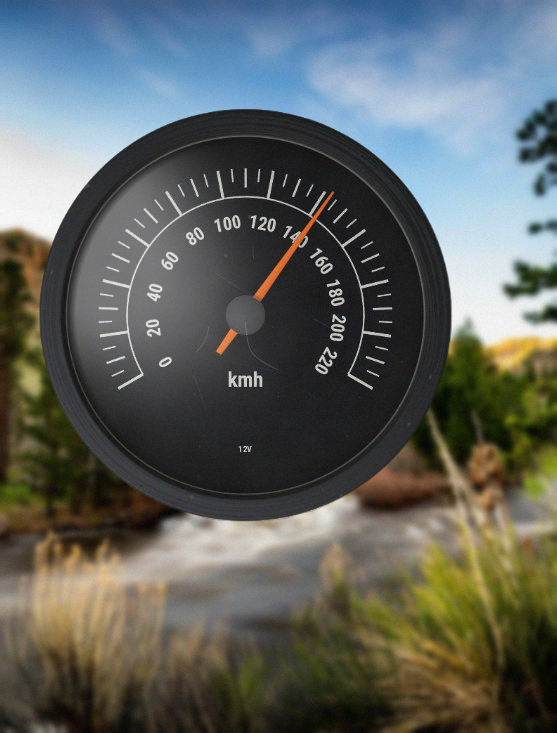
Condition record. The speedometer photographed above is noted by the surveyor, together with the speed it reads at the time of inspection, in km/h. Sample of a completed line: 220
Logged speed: 142.5
